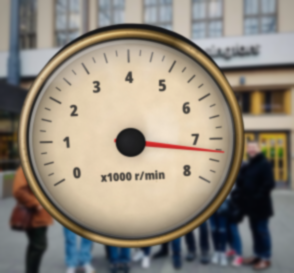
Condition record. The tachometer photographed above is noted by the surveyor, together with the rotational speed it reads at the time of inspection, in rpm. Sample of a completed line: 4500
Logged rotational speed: 7250
